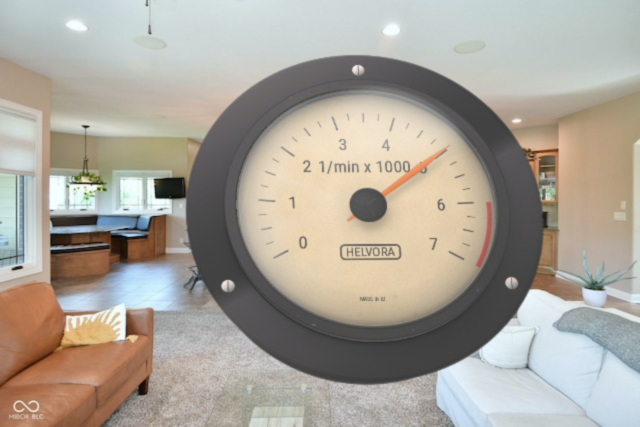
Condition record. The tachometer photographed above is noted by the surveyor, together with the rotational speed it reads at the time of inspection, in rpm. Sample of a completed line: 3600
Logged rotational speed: 5000
